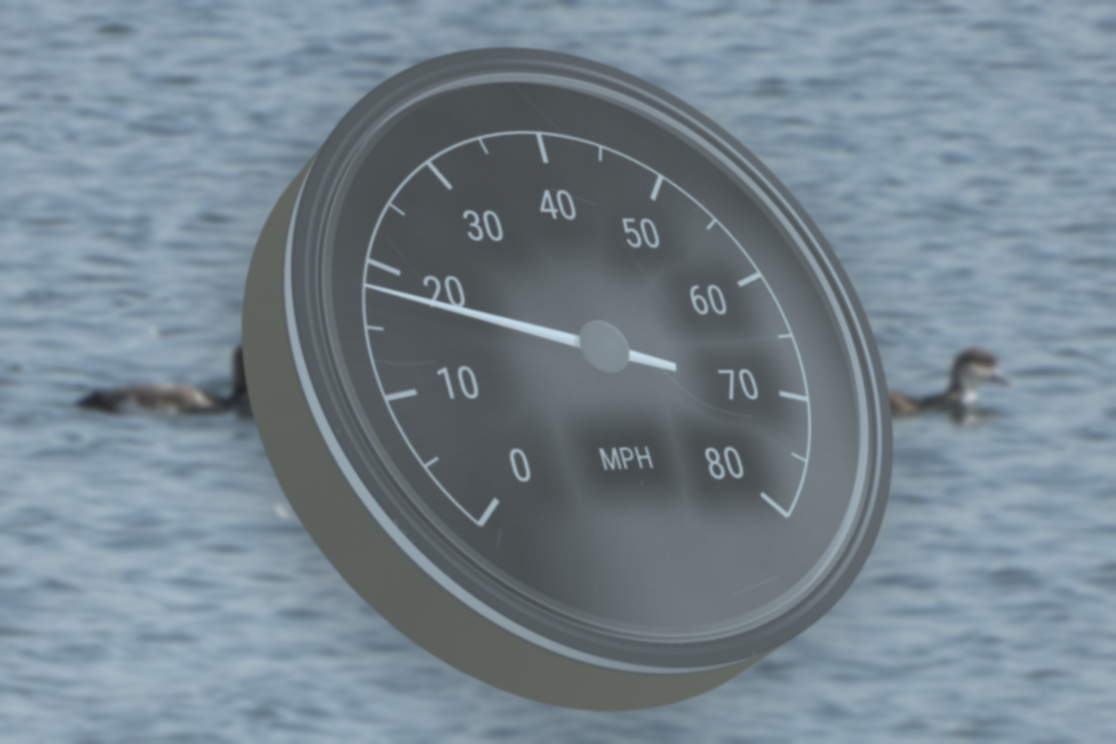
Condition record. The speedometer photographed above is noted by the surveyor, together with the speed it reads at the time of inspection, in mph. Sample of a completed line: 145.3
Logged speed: 17.5
